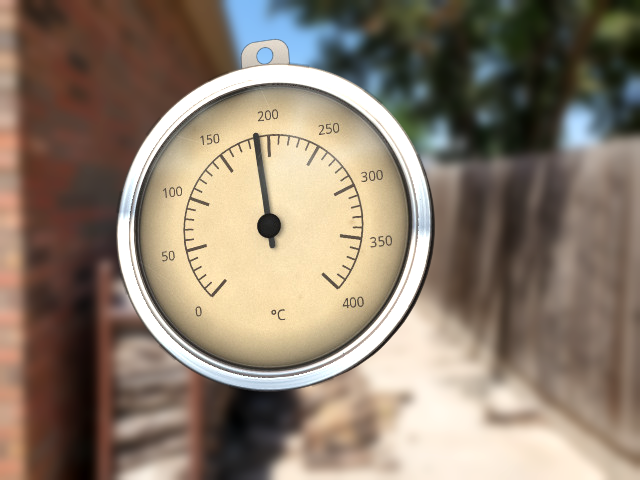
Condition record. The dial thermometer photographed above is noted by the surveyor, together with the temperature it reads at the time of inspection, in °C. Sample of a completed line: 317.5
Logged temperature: 190
